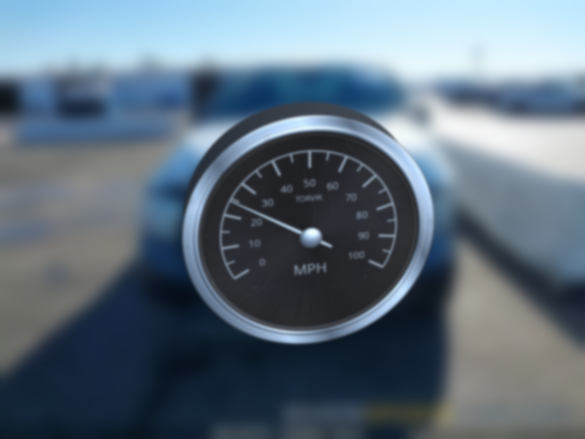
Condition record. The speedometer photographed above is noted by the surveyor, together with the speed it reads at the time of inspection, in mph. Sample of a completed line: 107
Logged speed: 25
